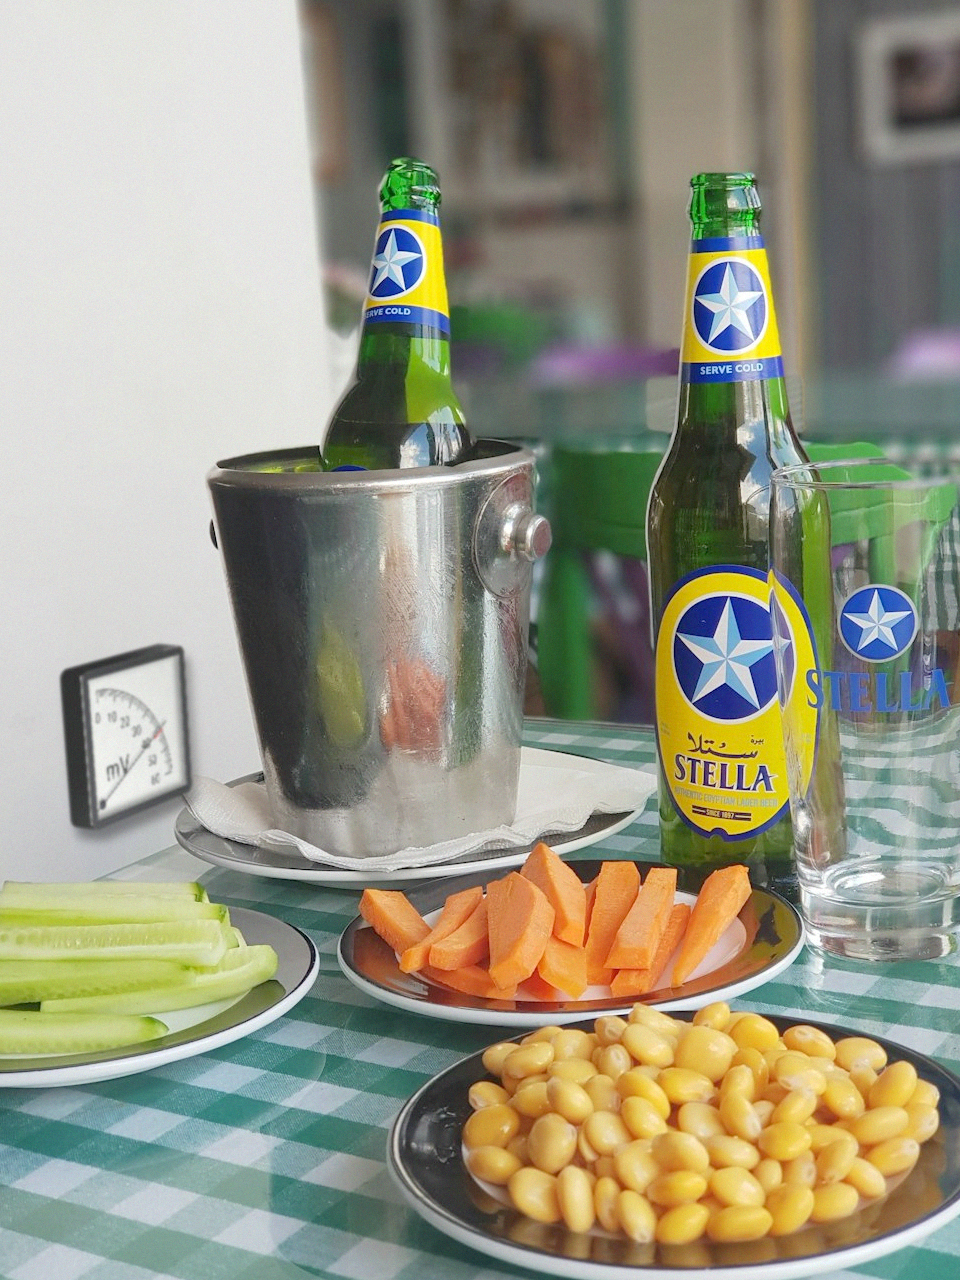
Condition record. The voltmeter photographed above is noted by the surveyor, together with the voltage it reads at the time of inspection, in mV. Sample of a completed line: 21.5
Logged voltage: 40
